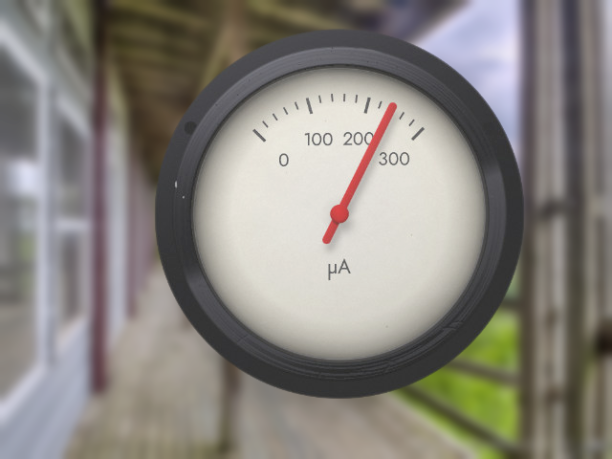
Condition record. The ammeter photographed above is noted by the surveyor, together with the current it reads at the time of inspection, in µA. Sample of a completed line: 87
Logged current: 240
